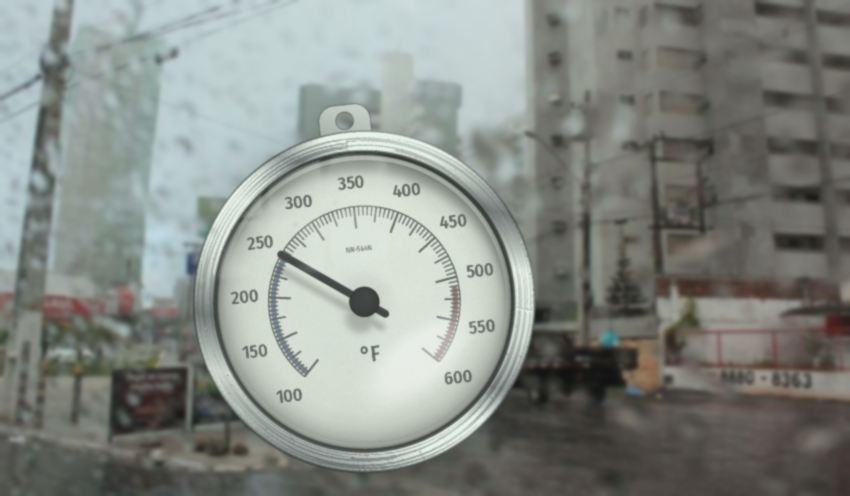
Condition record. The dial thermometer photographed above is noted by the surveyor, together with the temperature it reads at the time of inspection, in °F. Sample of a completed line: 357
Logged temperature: 250
